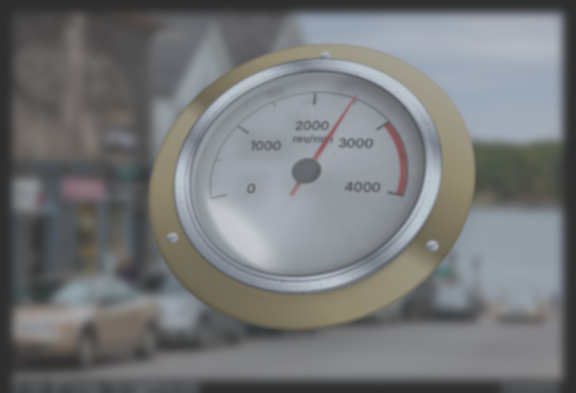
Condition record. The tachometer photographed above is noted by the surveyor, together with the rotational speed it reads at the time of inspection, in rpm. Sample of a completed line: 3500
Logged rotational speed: 2500
